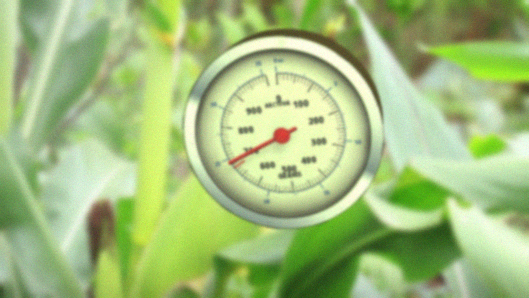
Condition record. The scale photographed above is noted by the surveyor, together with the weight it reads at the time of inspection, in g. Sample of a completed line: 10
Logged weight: 700
